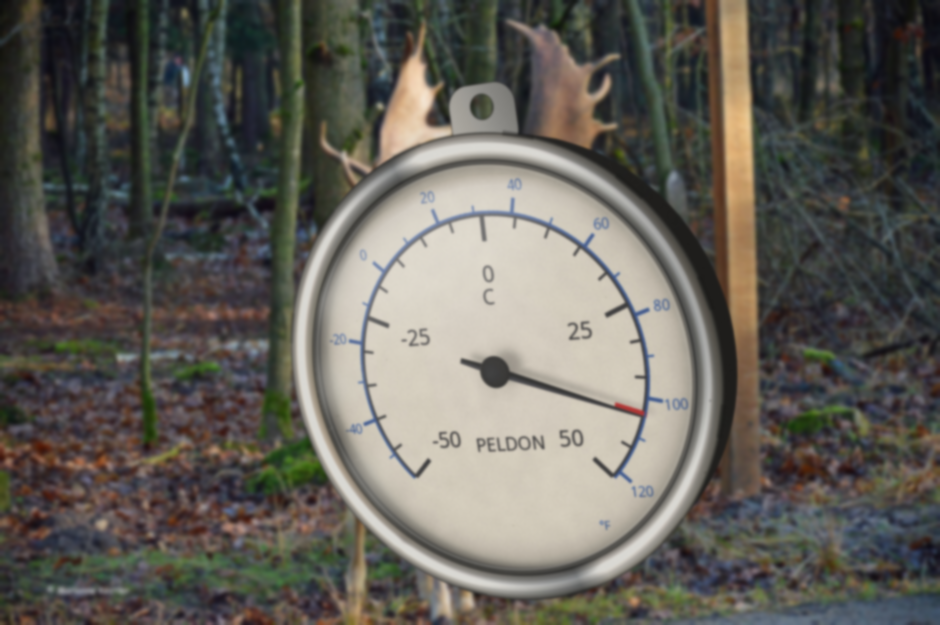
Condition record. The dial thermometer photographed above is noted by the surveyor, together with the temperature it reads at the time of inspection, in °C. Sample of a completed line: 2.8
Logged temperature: 40
